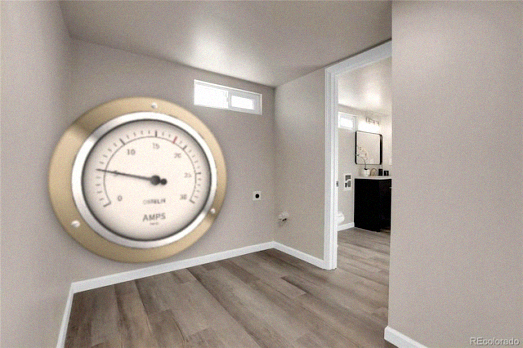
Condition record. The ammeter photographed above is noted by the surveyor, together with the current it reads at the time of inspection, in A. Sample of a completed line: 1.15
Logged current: 5
